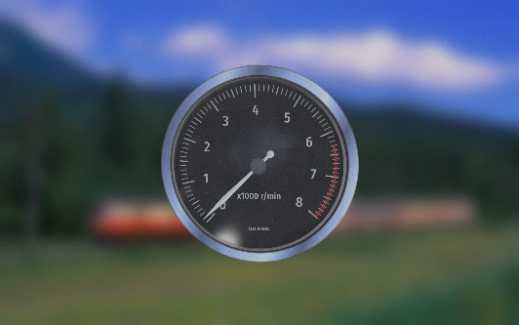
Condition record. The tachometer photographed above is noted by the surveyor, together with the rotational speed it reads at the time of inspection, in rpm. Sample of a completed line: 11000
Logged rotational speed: 100
